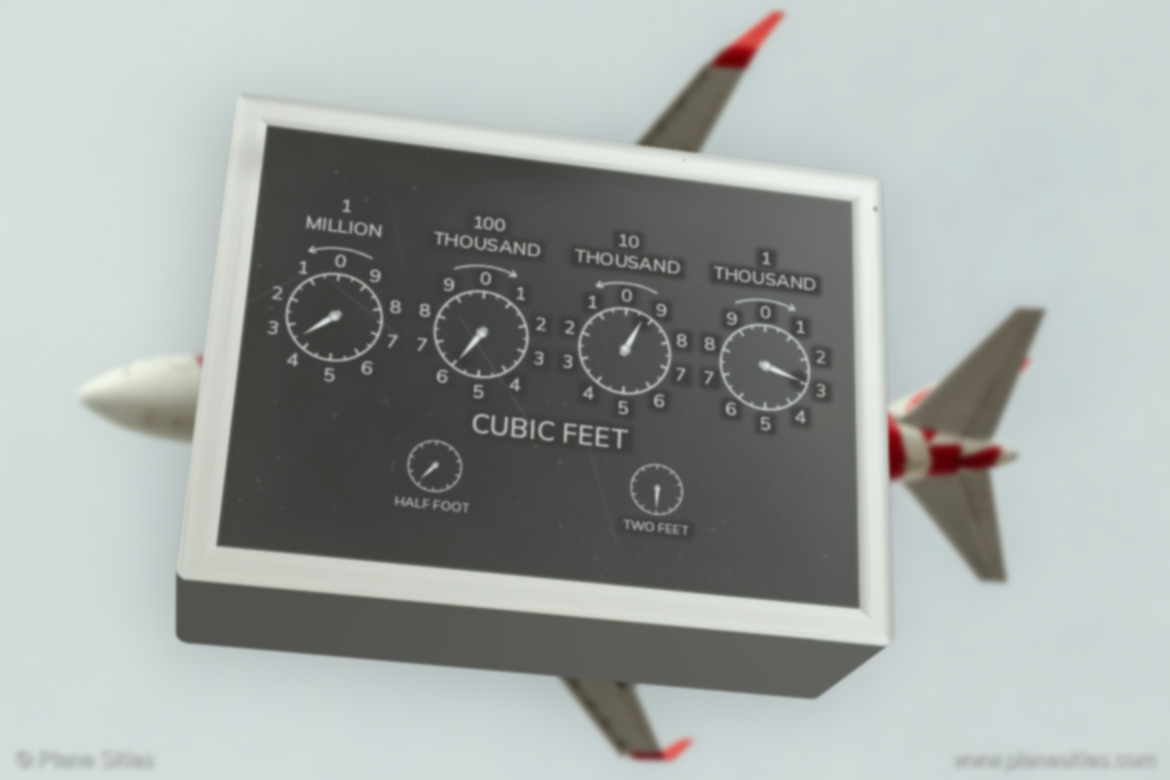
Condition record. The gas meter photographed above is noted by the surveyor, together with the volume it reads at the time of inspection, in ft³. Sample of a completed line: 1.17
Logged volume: 359300
